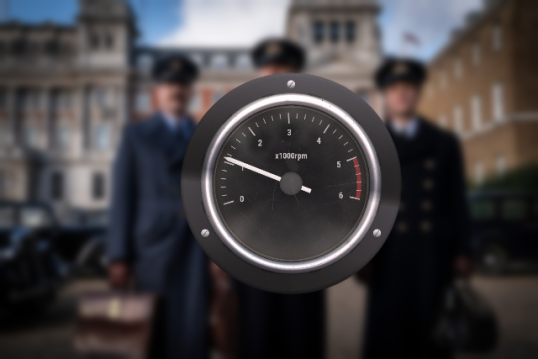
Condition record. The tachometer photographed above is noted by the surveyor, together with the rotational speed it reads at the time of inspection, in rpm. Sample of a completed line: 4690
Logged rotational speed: 1100
